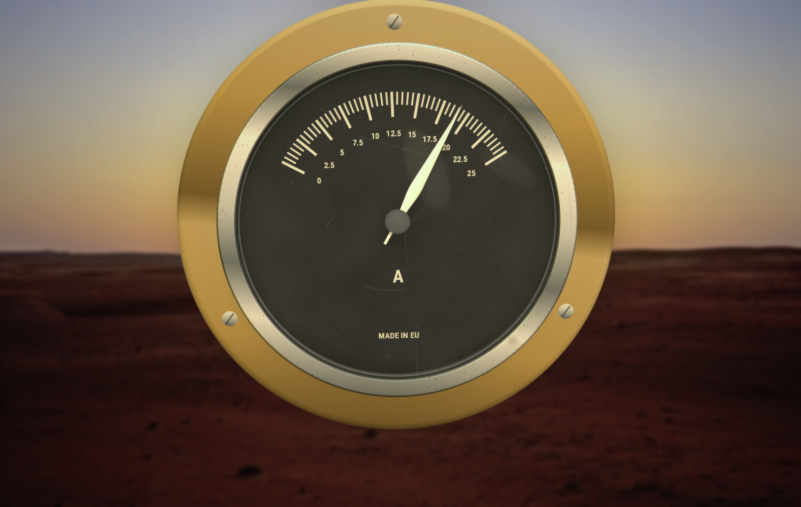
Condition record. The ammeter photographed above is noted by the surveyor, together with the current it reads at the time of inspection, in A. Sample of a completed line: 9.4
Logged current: 19
